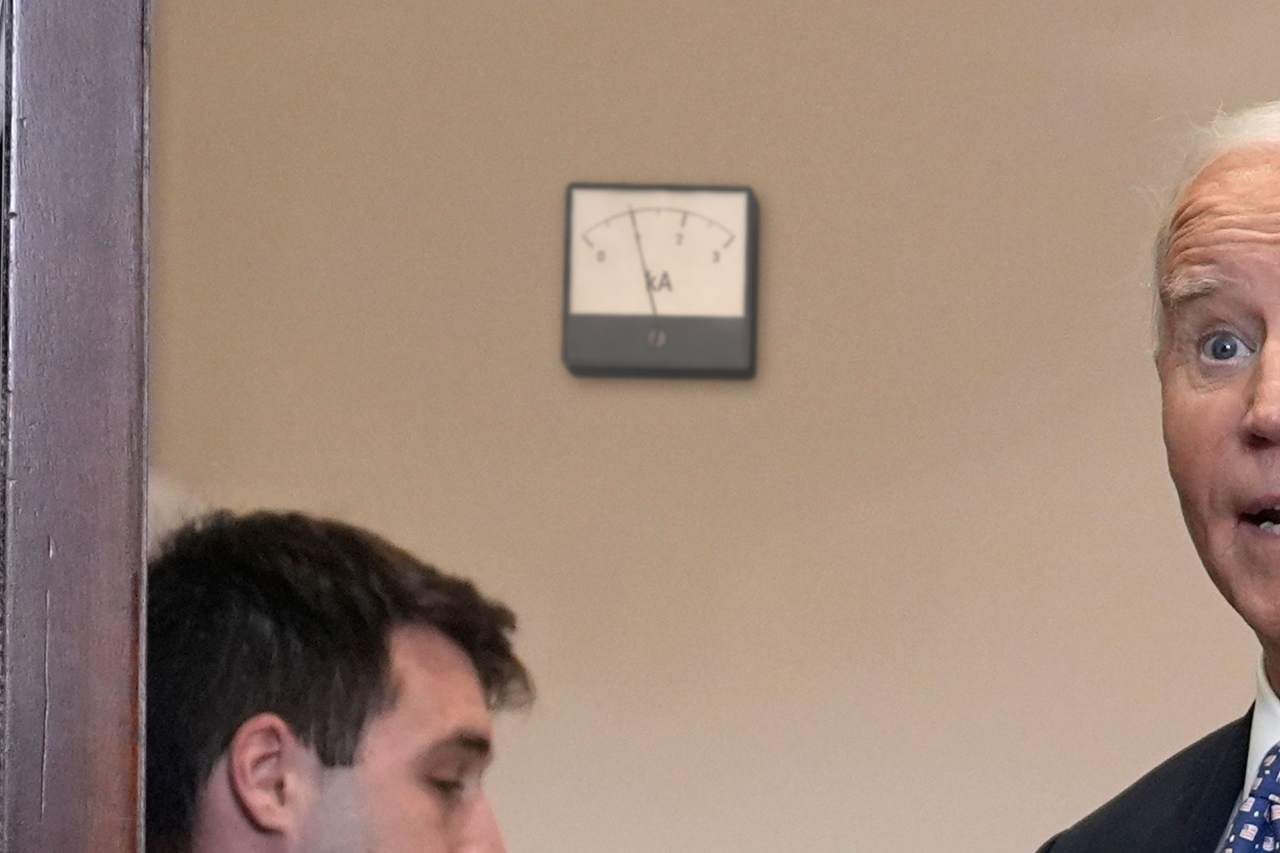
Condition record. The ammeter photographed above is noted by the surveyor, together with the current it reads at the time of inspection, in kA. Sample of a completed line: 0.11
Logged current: 1
